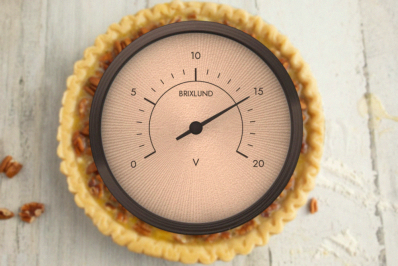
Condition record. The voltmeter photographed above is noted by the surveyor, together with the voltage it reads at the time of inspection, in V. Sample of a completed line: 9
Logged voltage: 15
